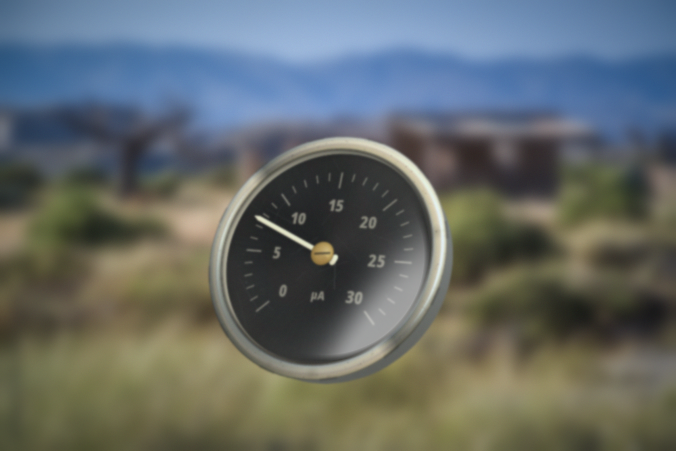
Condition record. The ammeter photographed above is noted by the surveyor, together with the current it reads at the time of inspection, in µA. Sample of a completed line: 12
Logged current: 7.5
